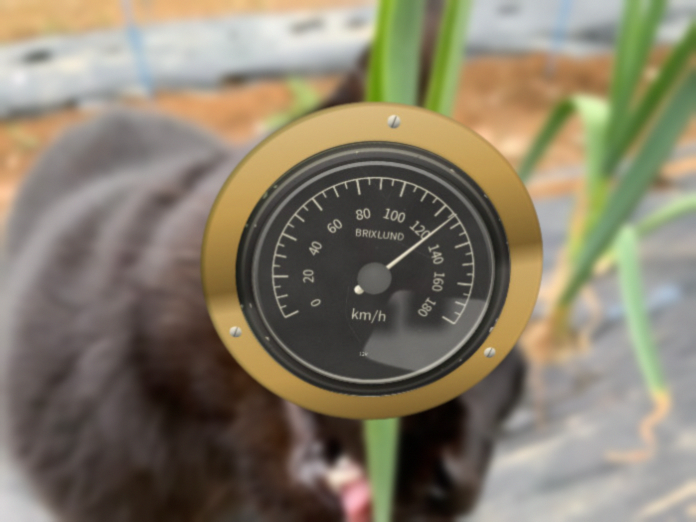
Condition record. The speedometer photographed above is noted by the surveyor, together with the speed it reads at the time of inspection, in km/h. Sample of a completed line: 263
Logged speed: 125
